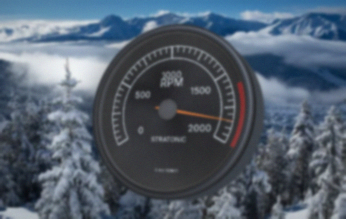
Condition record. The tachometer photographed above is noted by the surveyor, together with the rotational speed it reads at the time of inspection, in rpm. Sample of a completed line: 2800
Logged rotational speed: 1850
